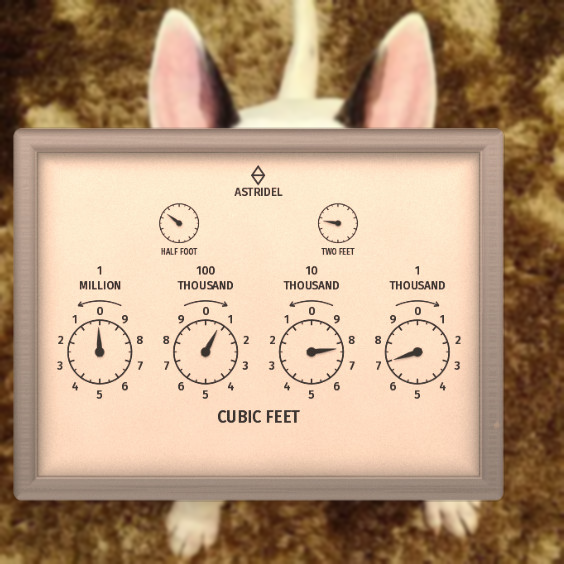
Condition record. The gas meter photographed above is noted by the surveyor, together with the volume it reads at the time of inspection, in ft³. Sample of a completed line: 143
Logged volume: 7700
